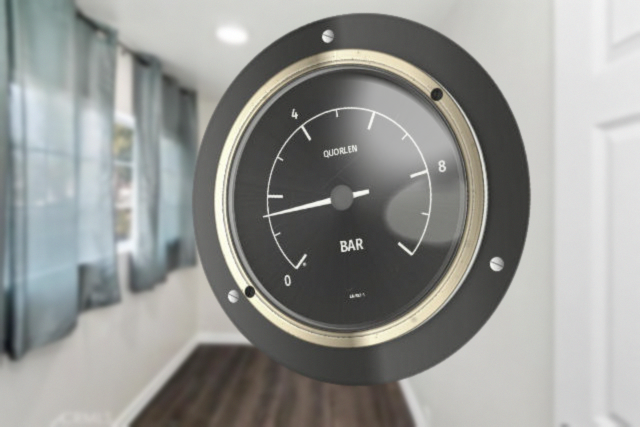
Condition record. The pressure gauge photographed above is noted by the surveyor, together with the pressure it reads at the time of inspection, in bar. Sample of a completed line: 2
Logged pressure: 1.5
